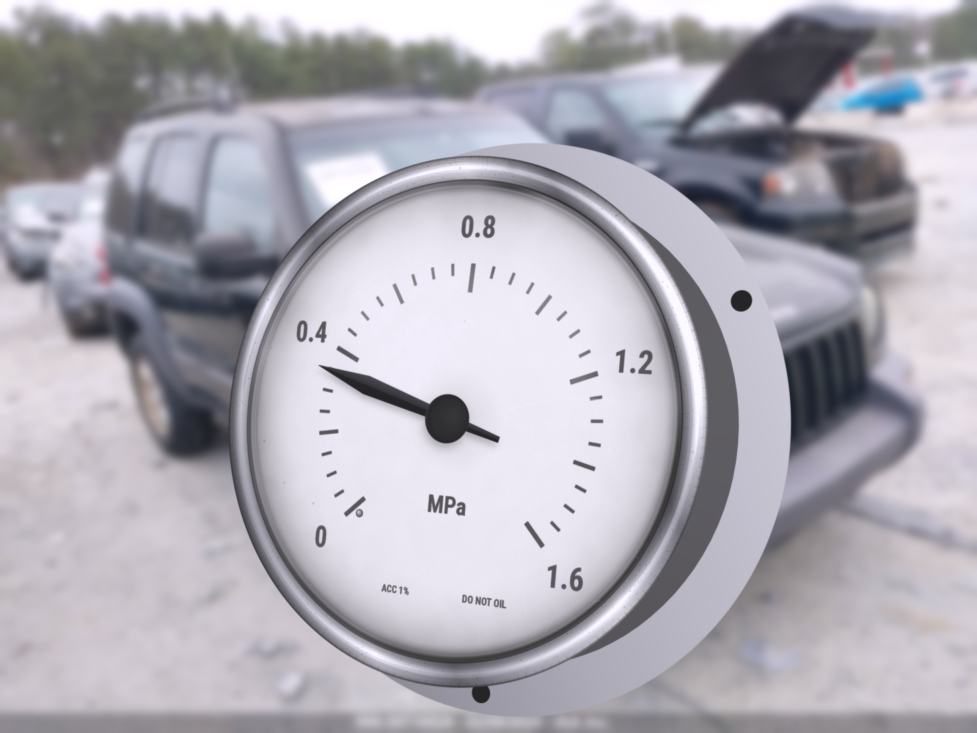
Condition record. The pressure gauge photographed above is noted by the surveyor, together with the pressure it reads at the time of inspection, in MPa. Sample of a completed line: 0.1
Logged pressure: 0.35
